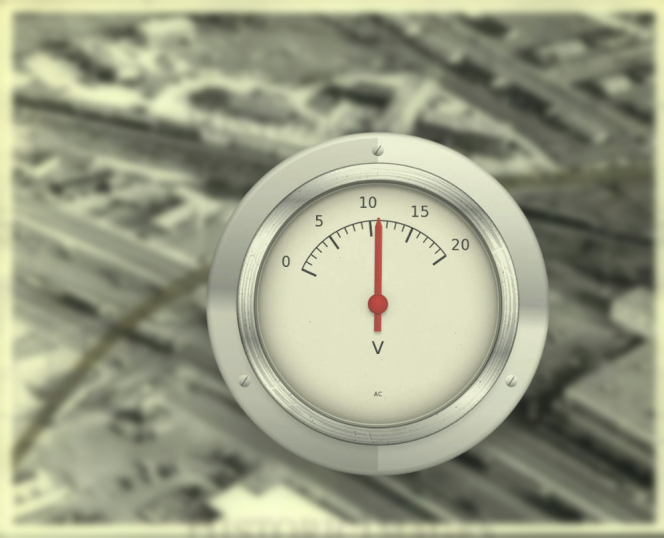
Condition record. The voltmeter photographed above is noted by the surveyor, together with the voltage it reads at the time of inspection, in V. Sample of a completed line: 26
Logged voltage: 11
